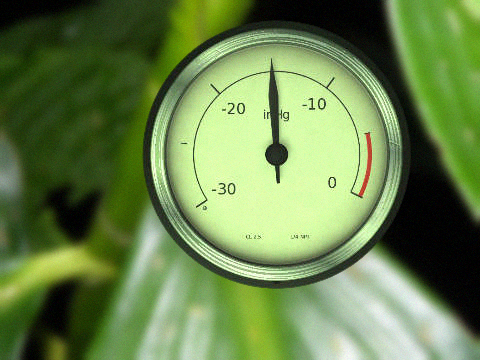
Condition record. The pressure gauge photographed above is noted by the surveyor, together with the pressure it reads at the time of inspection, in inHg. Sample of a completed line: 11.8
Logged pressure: -15
